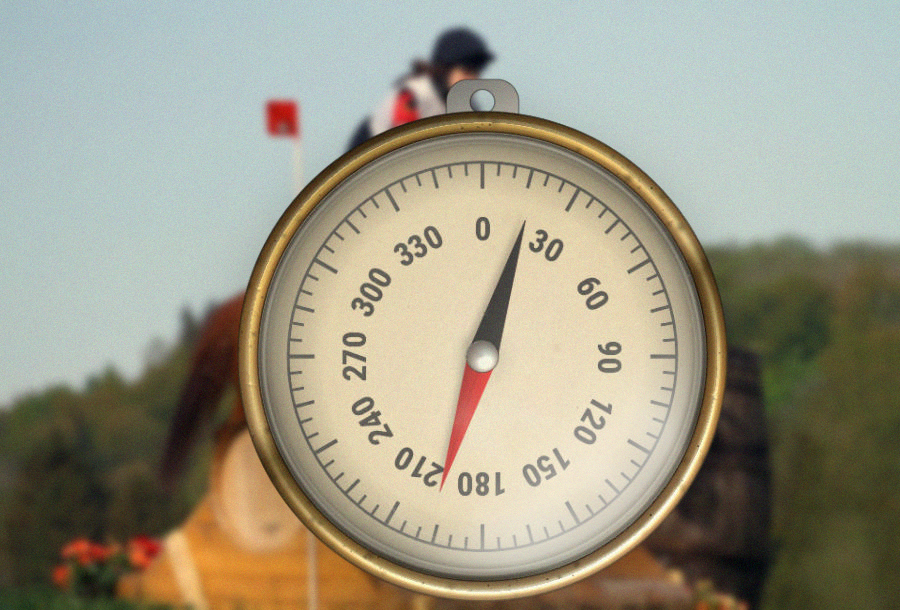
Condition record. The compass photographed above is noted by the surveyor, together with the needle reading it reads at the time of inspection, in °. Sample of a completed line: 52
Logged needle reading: 197.5
